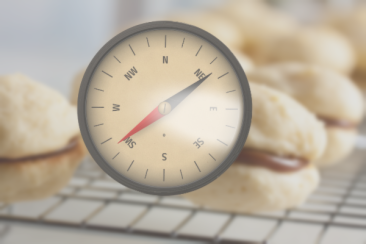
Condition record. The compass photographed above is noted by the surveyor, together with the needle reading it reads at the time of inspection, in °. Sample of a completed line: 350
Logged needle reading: 232.5
